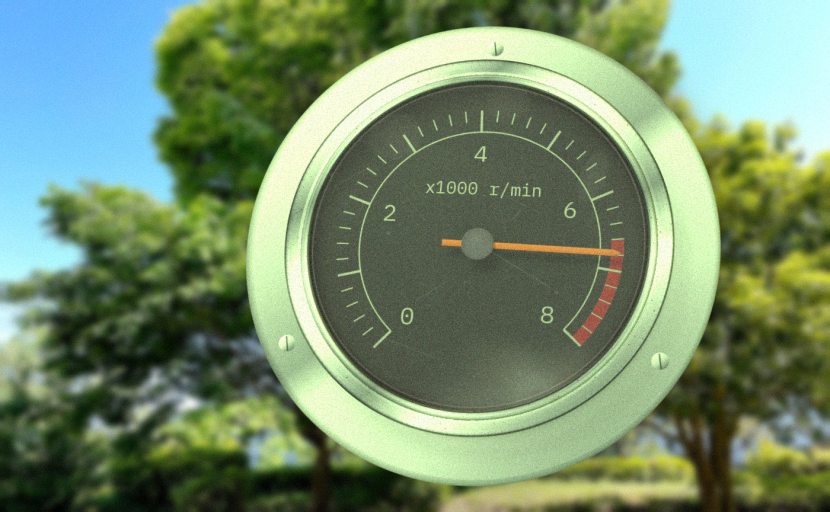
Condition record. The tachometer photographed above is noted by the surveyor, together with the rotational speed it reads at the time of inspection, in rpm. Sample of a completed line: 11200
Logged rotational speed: 6800
